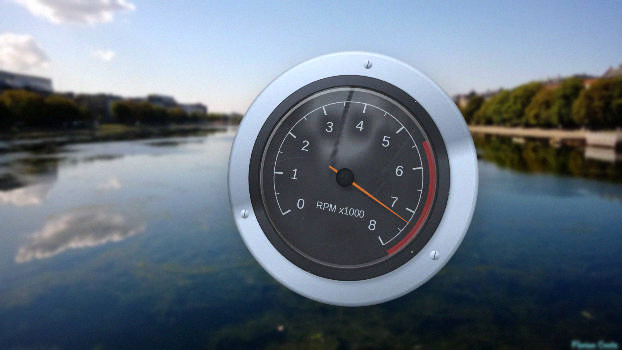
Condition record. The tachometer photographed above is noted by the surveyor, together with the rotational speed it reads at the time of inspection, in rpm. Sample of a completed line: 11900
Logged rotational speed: 7250
